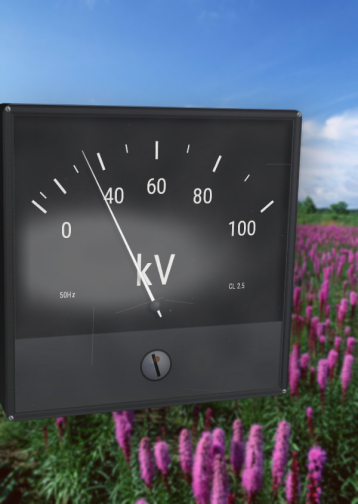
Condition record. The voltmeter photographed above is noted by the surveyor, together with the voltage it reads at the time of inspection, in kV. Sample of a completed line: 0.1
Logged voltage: 35
